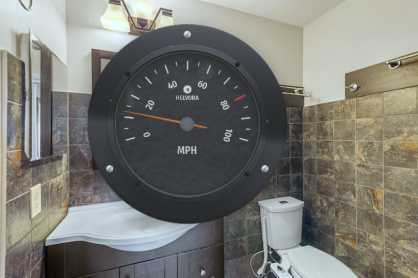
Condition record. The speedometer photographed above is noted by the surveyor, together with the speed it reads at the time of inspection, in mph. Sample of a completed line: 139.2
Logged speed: 12.5
